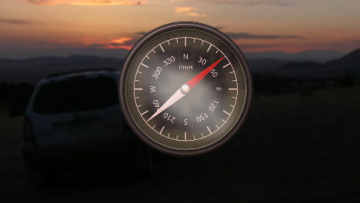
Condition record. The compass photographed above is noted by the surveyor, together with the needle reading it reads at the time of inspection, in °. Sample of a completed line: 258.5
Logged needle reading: 50
